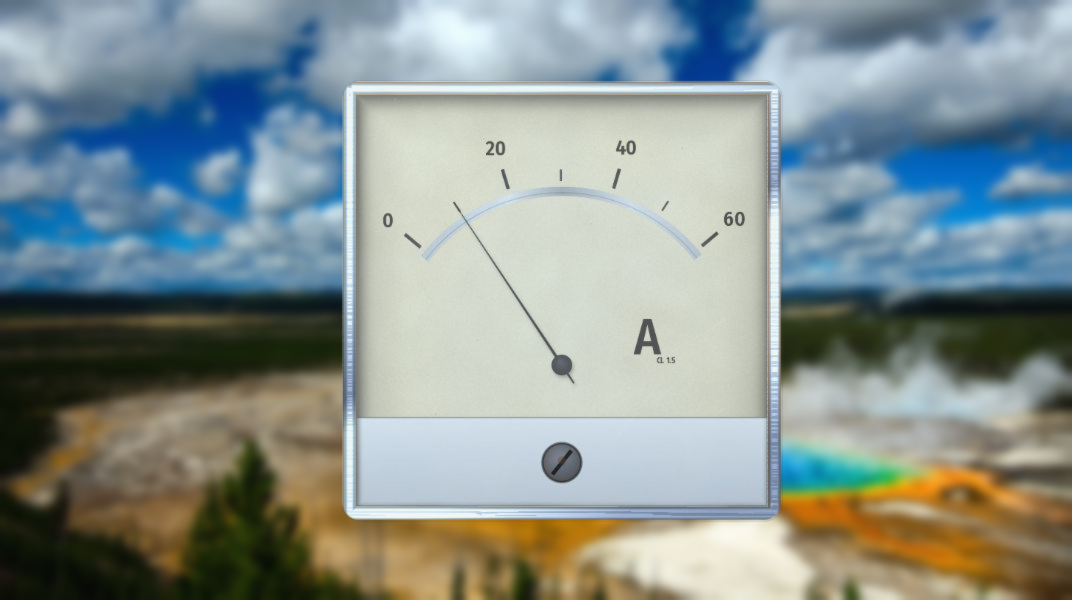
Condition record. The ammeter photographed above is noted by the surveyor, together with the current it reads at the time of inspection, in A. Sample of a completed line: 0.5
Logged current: 10
